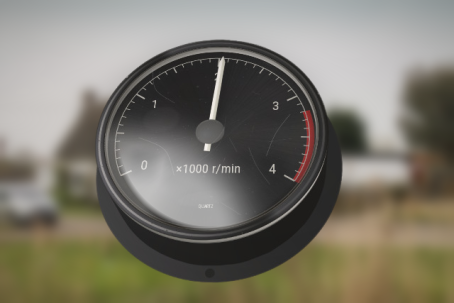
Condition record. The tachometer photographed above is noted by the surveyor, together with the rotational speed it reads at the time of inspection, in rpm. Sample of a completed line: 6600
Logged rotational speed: 2050
